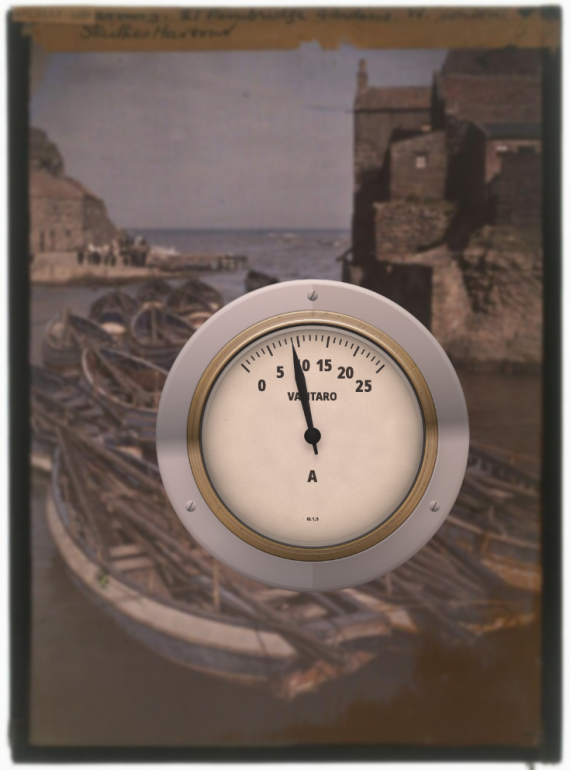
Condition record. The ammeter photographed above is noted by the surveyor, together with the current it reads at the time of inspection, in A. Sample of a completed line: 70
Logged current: 9
